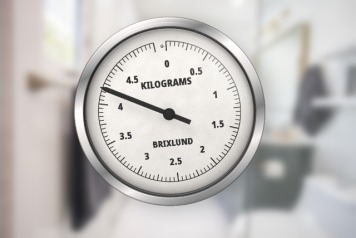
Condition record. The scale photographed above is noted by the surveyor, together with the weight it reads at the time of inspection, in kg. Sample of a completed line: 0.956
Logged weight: 4.2
